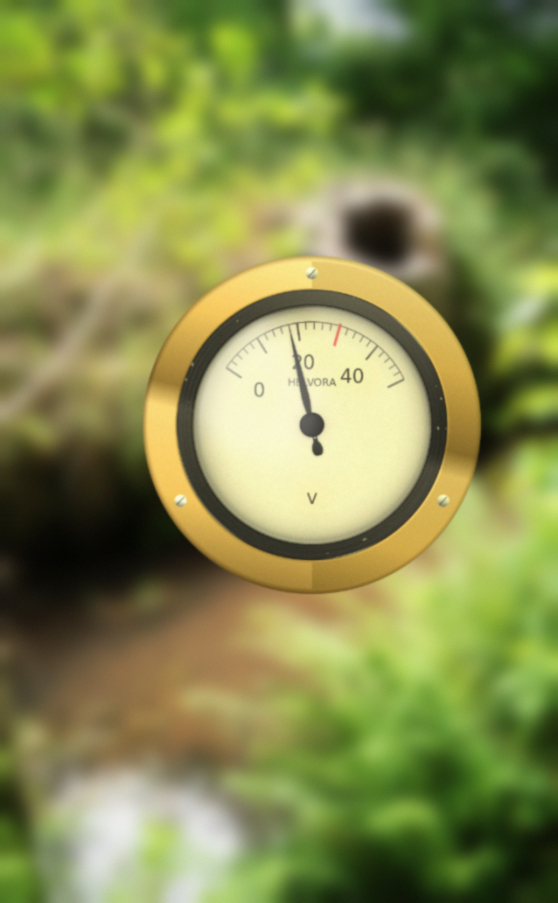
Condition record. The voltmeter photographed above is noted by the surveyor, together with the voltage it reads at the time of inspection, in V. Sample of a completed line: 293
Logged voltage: 18
